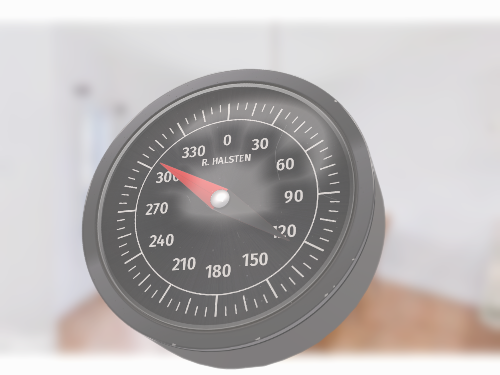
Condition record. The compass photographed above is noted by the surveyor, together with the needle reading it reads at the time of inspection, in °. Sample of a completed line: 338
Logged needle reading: 305
